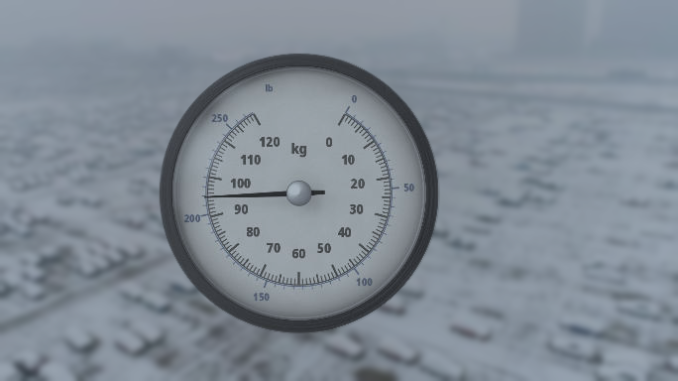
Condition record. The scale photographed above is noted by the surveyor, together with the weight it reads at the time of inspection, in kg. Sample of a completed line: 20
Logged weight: 95
